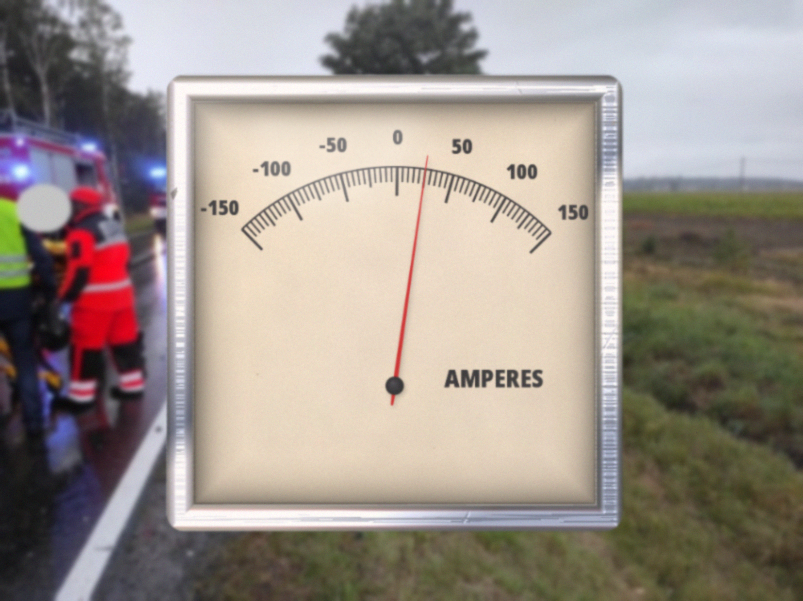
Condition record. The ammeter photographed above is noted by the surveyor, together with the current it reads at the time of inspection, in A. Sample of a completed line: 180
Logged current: 25
